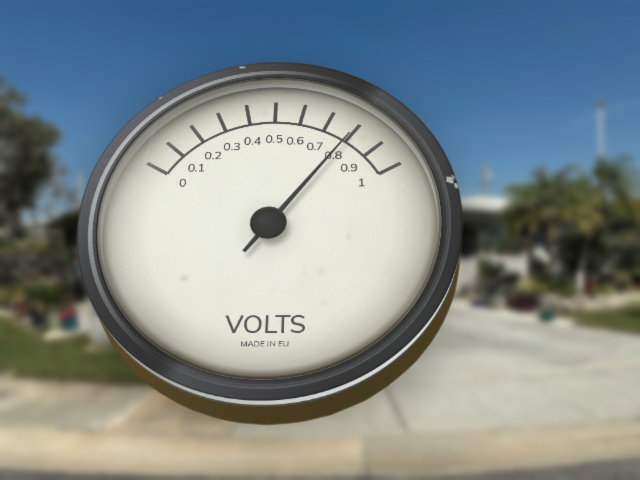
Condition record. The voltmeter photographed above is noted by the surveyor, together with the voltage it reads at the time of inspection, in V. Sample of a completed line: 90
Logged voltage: 0.8
